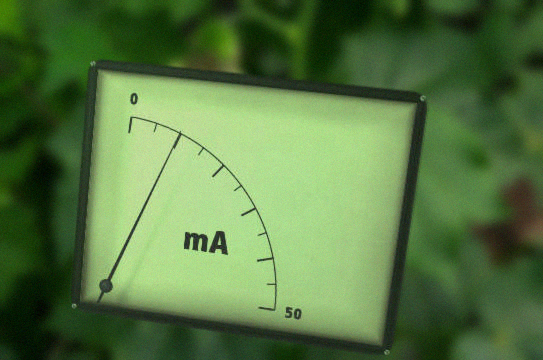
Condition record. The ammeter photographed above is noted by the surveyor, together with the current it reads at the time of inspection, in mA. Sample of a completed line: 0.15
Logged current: 10
